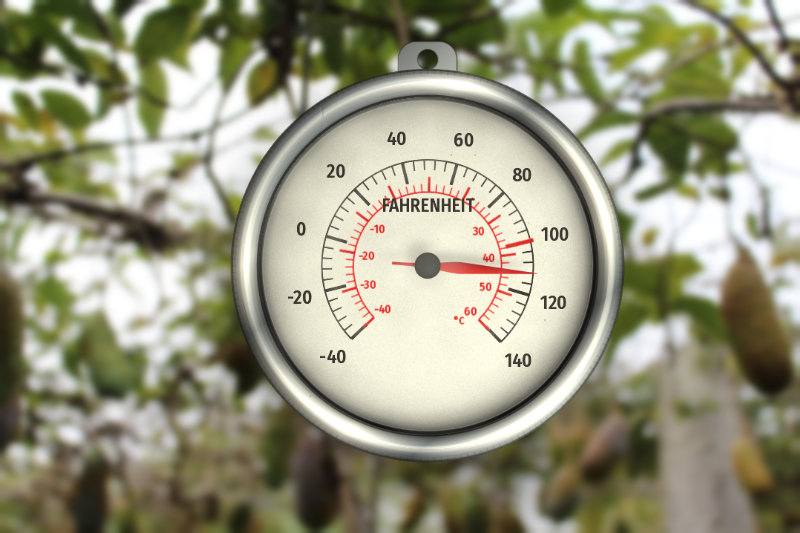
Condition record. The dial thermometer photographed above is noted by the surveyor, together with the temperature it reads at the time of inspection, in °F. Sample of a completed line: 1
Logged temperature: 112
